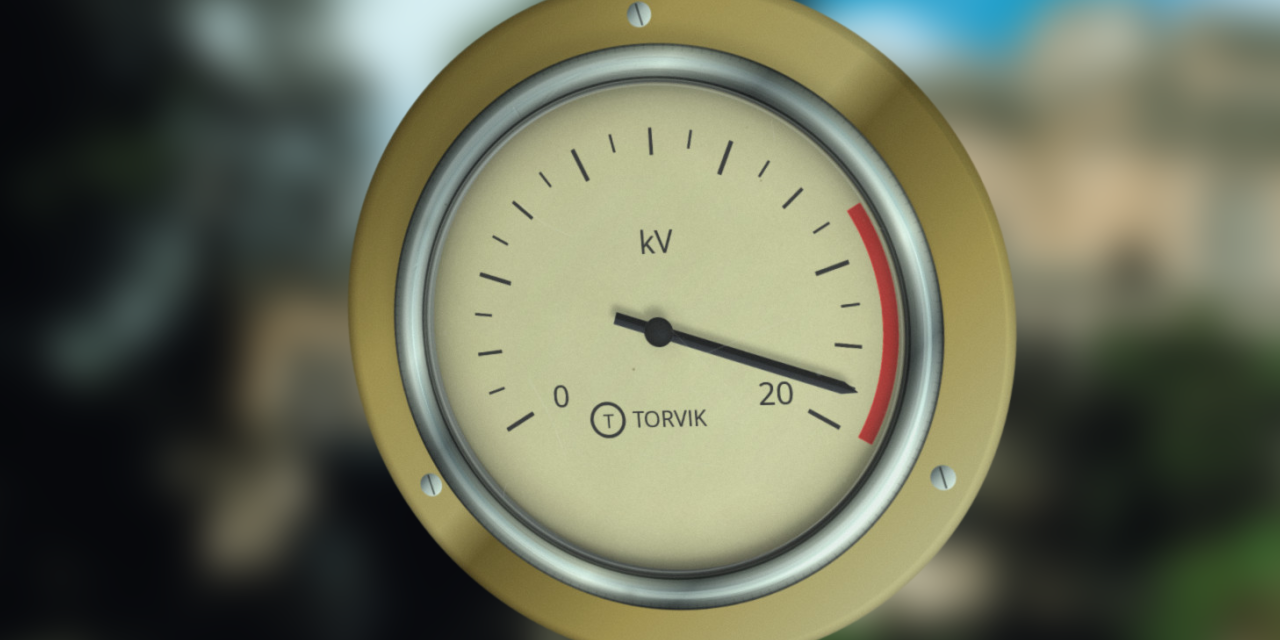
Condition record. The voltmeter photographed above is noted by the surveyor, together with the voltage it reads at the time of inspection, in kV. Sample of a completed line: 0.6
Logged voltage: 19
